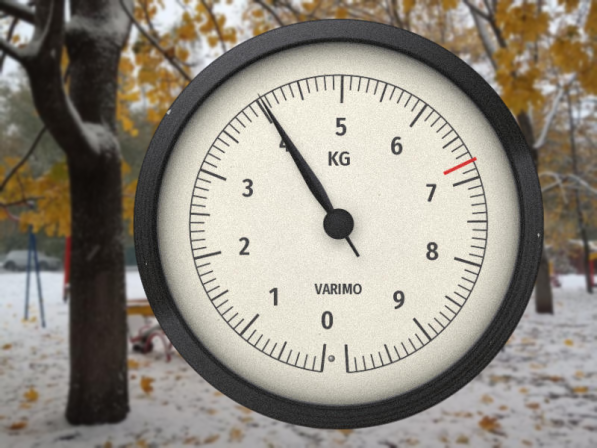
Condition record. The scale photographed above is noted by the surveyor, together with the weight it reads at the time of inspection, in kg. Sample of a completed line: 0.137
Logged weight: 4.05
